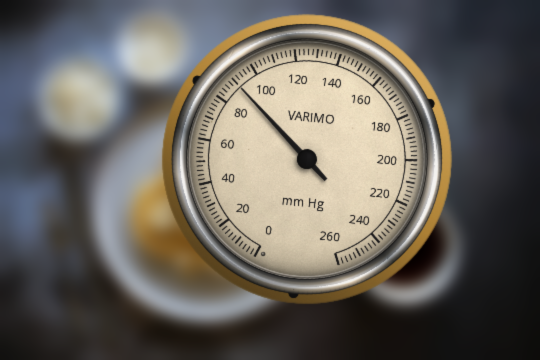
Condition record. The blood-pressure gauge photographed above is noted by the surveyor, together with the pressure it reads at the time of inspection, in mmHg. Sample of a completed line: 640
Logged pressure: 90
